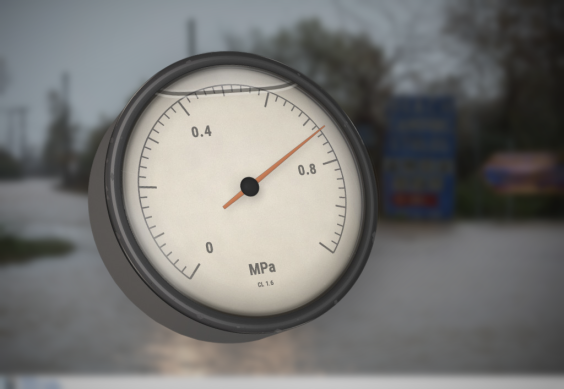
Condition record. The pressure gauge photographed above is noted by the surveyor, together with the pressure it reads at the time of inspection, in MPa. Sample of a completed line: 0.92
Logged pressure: 0.73
